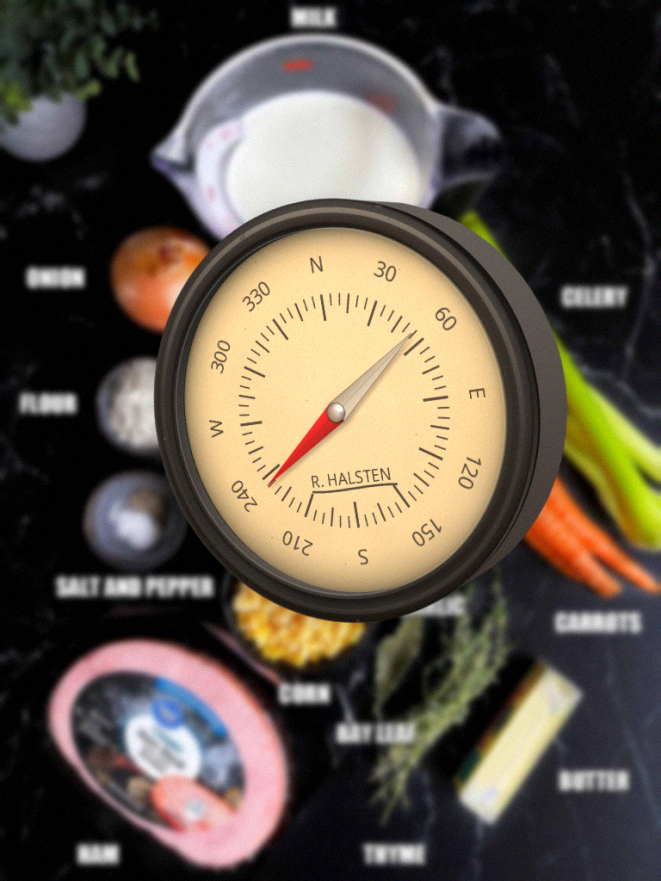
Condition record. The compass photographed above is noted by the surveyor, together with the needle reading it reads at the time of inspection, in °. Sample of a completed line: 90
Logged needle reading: 235
